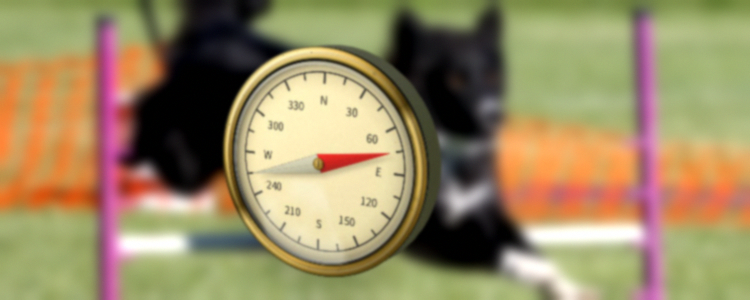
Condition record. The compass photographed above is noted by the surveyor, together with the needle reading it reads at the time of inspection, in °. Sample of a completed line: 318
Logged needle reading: 75
